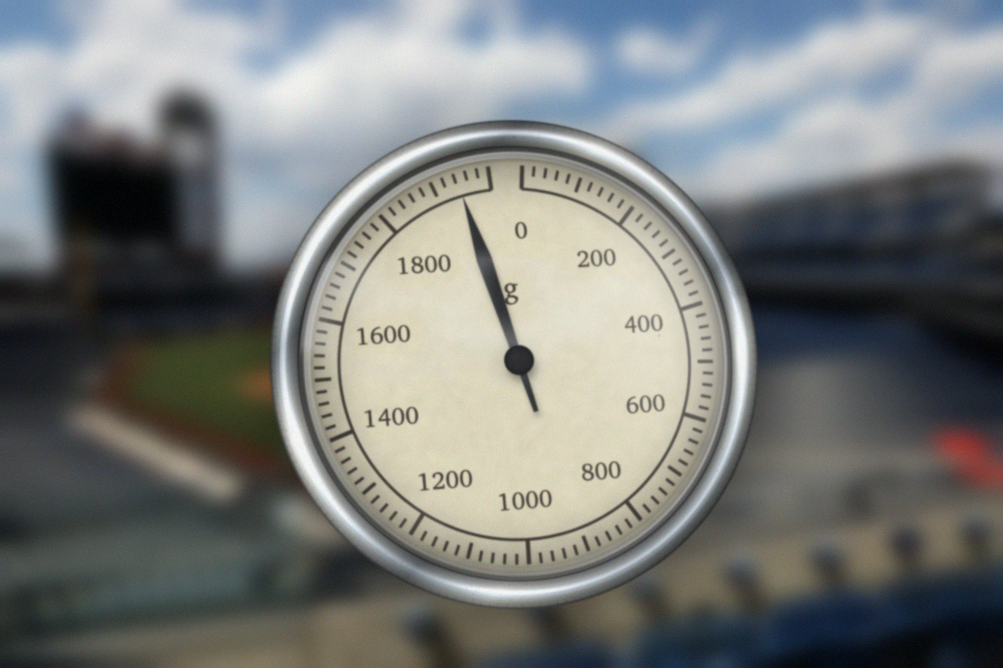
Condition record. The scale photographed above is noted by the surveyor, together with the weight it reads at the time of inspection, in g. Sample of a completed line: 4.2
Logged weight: 1940
